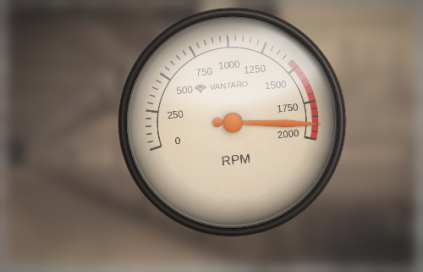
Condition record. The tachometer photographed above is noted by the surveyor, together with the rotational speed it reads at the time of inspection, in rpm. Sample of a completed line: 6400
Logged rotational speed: 1900
